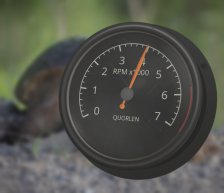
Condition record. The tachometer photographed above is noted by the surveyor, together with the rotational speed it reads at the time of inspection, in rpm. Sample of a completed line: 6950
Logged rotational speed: 4000
